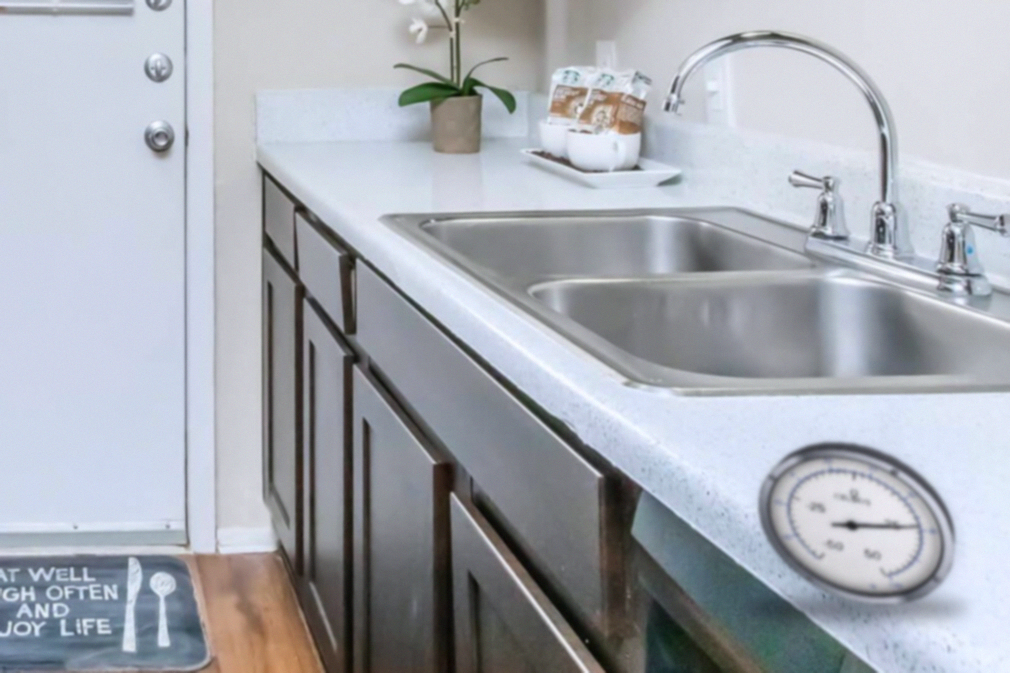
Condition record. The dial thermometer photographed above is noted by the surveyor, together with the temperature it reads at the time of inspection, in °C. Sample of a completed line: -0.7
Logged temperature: 25
